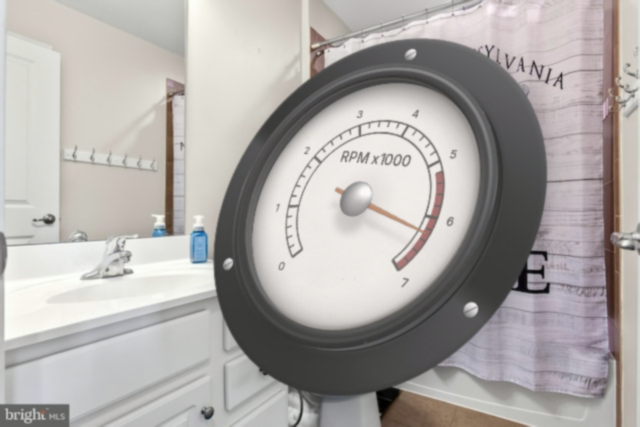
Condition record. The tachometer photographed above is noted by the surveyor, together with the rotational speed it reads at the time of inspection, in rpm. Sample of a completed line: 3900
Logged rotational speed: 6300
